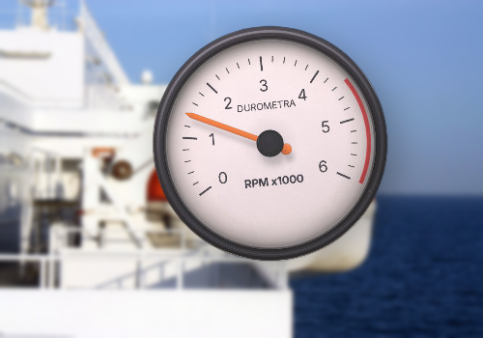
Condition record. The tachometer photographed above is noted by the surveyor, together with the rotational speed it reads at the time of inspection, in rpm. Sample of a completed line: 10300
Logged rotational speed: 1400
